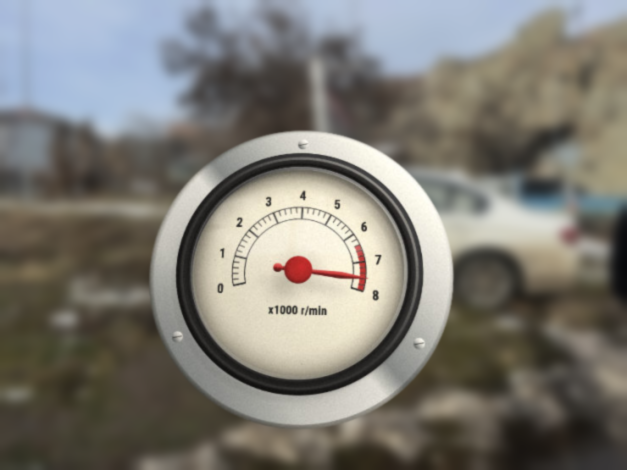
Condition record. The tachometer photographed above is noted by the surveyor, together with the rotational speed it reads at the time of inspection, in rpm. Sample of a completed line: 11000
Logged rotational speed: 7600
